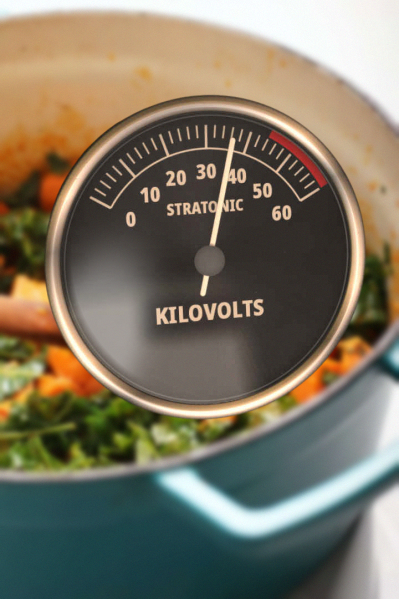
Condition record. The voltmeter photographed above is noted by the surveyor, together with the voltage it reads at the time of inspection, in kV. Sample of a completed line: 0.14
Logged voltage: 36
